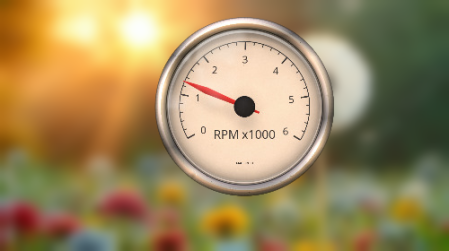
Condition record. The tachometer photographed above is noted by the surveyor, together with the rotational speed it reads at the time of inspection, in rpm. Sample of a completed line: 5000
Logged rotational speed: 1300
